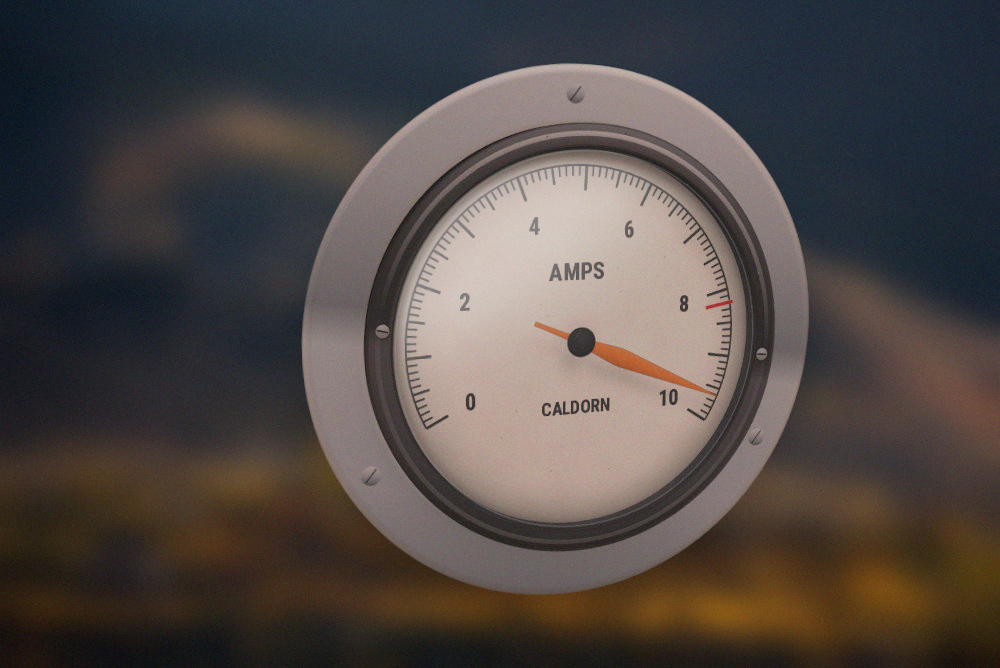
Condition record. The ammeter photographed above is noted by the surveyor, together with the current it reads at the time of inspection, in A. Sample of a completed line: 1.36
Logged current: 9.6
